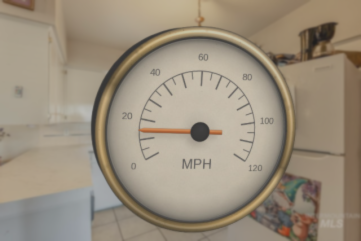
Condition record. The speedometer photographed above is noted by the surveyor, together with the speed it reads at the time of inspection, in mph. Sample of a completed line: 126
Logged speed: 15
